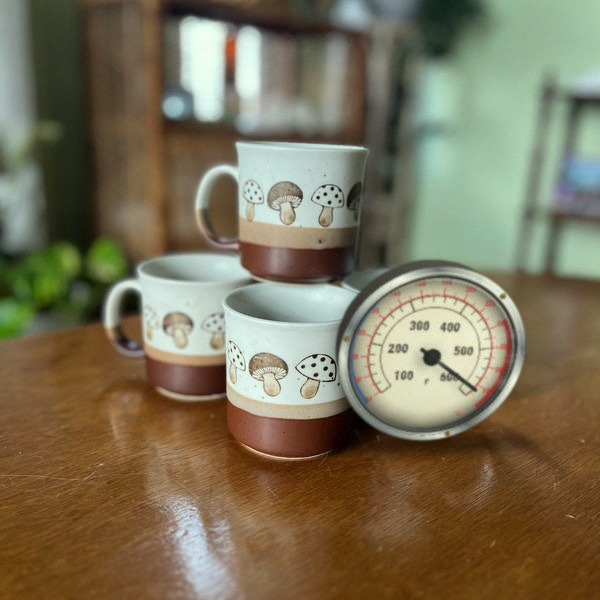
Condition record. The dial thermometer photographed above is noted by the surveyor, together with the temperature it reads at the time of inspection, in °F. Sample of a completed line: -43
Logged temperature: 580
